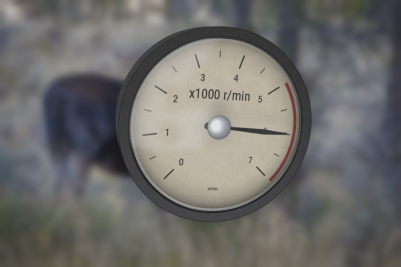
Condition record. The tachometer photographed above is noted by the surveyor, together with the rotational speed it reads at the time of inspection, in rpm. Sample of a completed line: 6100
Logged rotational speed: 6000
